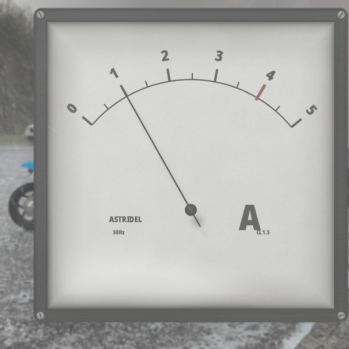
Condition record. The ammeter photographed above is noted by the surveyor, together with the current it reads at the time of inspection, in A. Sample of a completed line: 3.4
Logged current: 1
